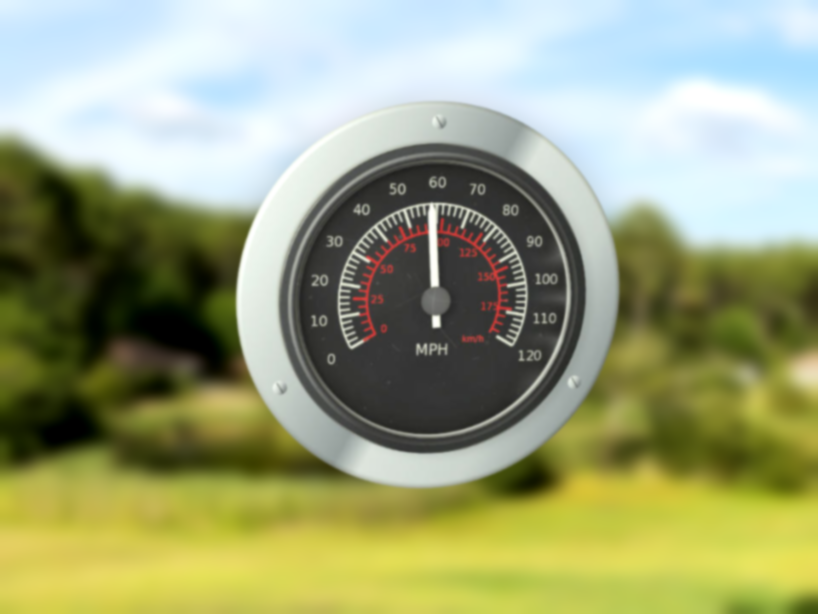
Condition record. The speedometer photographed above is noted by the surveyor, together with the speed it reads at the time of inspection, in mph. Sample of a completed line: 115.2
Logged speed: 58
